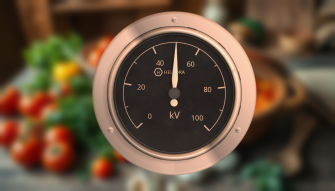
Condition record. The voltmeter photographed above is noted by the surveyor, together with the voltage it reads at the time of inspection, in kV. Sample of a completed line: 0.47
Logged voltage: 50
